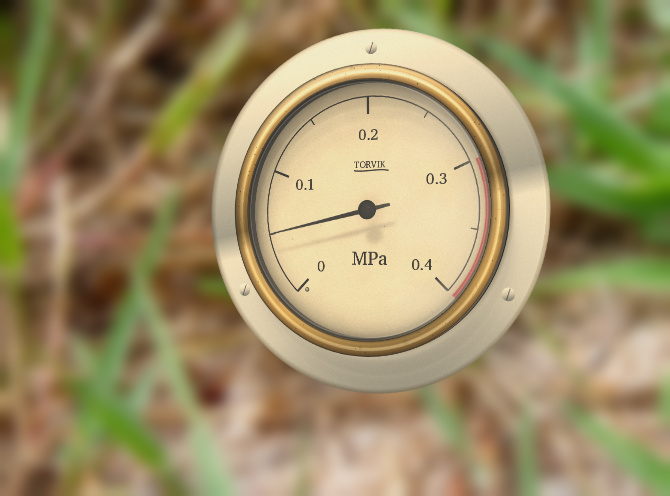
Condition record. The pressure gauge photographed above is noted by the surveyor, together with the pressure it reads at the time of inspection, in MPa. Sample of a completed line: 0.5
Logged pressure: 0.05
